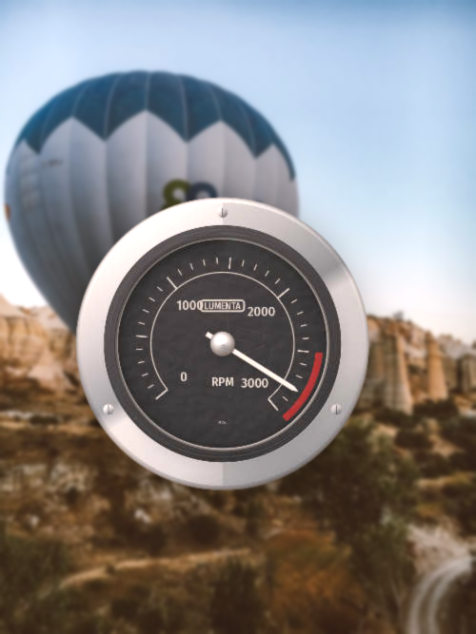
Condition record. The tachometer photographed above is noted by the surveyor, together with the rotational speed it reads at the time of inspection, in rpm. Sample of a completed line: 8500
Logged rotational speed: 2800
